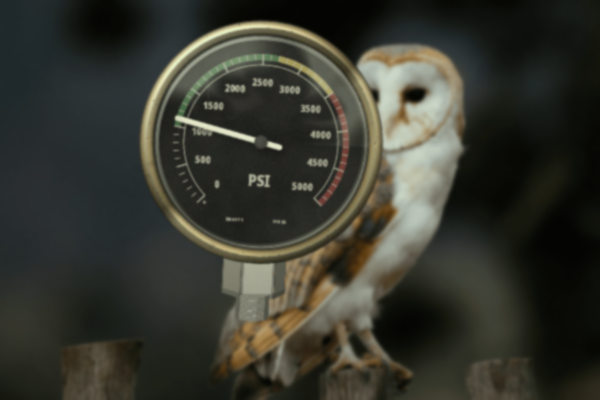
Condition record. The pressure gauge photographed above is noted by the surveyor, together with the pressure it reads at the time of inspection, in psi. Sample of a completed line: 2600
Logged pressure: 1100
